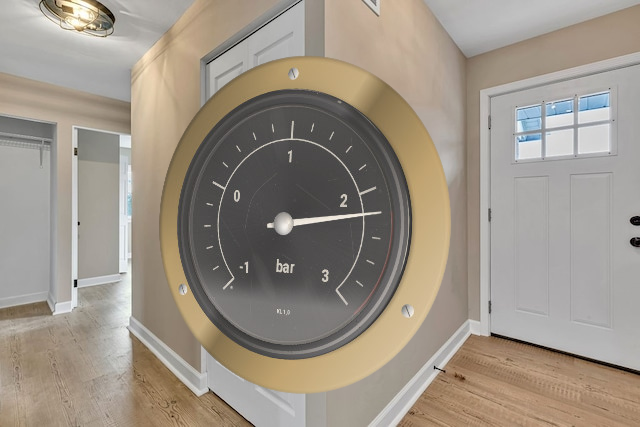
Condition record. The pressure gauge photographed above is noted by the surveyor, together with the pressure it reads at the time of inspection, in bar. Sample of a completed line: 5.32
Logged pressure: 2.2
